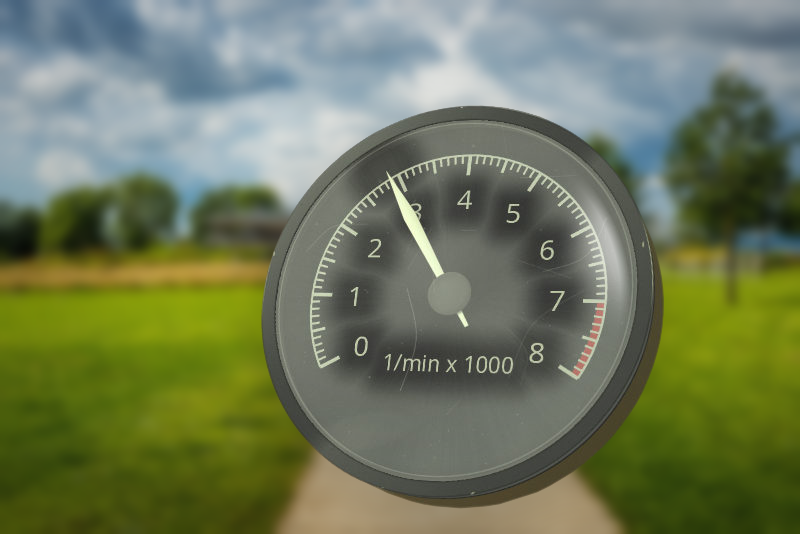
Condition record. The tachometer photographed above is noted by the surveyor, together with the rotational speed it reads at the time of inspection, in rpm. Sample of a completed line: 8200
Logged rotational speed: 2900
